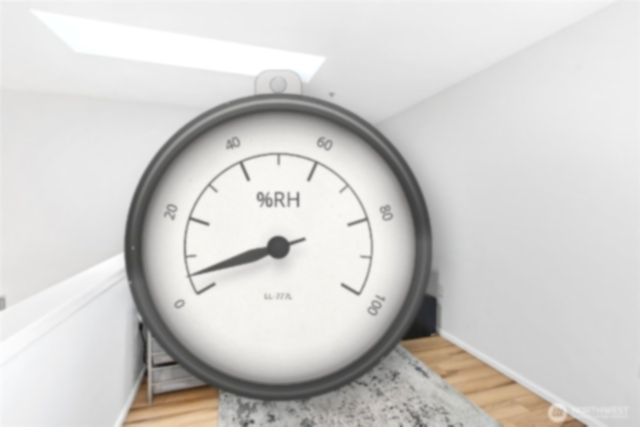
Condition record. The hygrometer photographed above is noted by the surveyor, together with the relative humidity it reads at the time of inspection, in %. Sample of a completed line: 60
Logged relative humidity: 5
